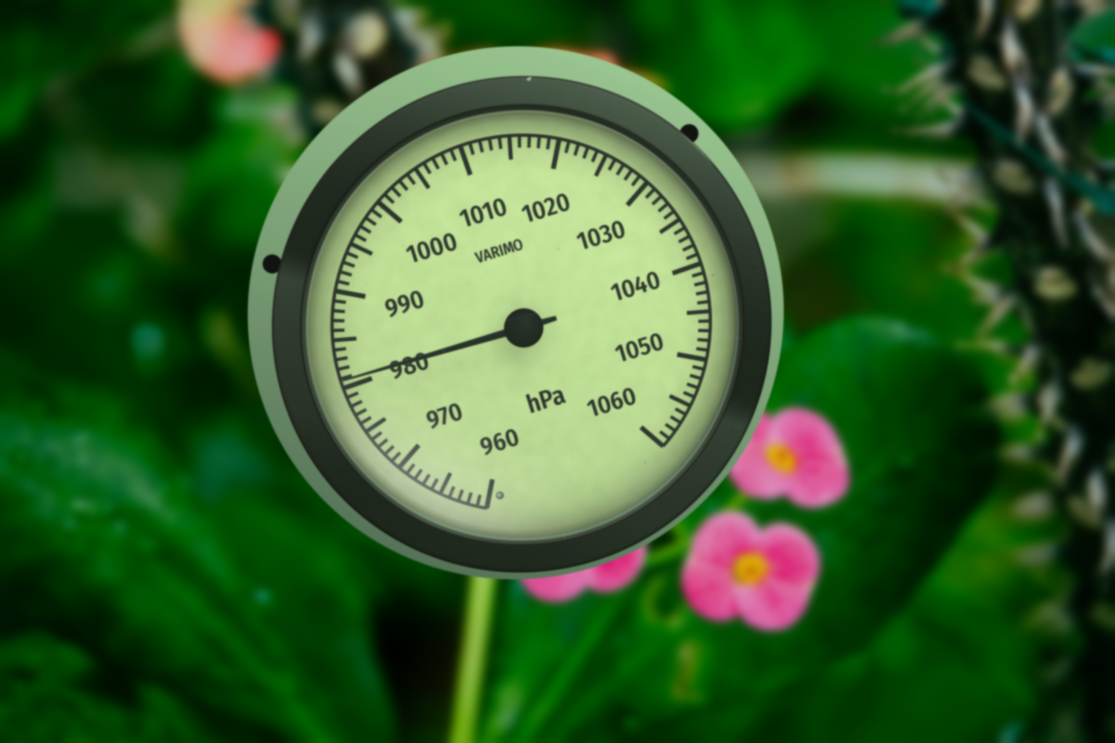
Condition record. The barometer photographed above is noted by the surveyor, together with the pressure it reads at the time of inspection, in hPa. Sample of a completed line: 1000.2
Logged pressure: 981
